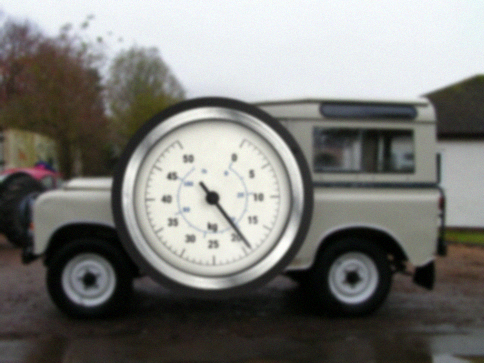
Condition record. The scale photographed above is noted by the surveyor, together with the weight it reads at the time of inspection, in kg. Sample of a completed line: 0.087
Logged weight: 19
